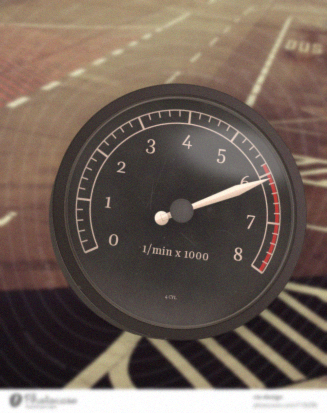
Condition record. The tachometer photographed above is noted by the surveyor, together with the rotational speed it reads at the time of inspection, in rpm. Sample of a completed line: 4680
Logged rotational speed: 6100
